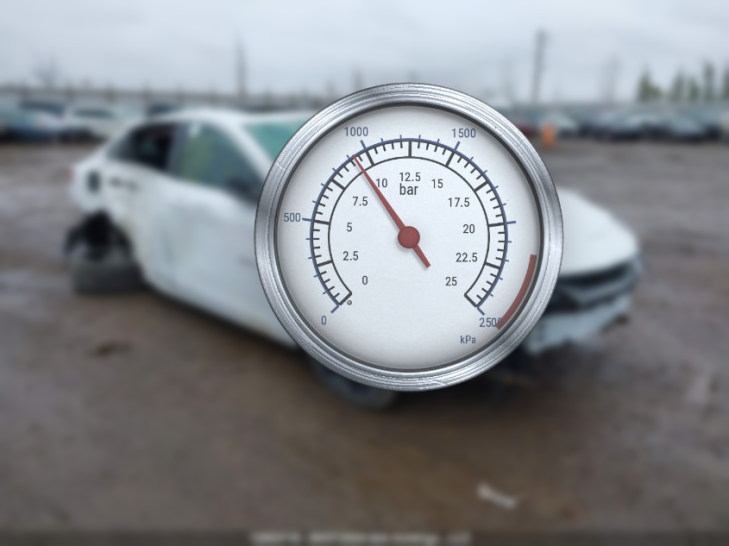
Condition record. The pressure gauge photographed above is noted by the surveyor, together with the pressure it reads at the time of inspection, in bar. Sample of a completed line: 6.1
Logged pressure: 9.25
